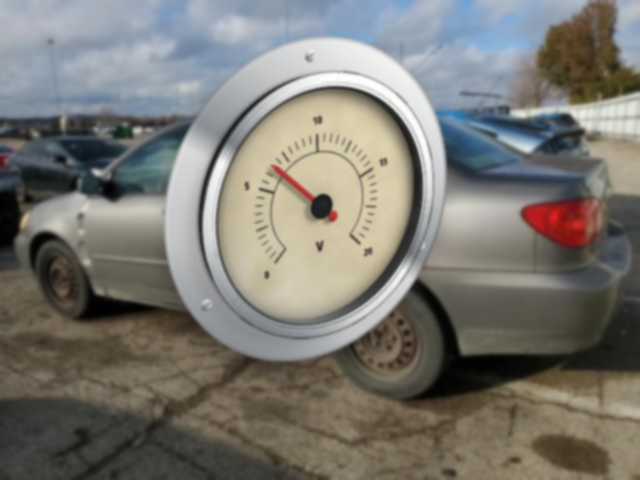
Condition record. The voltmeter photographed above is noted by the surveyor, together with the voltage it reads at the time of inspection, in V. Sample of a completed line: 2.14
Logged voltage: 6.5
